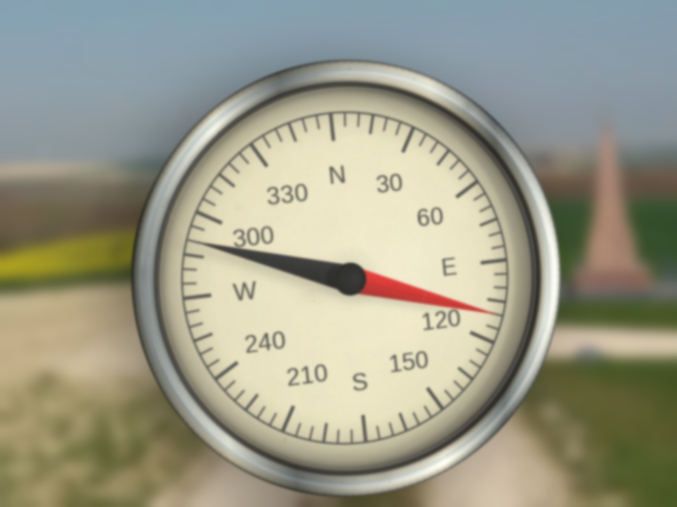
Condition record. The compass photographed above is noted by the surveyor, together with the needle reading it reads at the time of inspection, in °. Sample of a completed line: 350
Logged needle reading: 110
